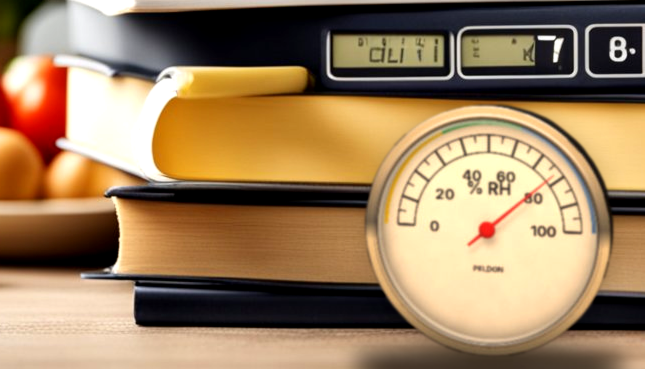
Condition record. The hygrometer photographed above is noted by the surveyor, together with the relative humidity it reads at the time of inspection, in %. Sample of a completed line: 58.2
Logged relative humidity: 77.5
